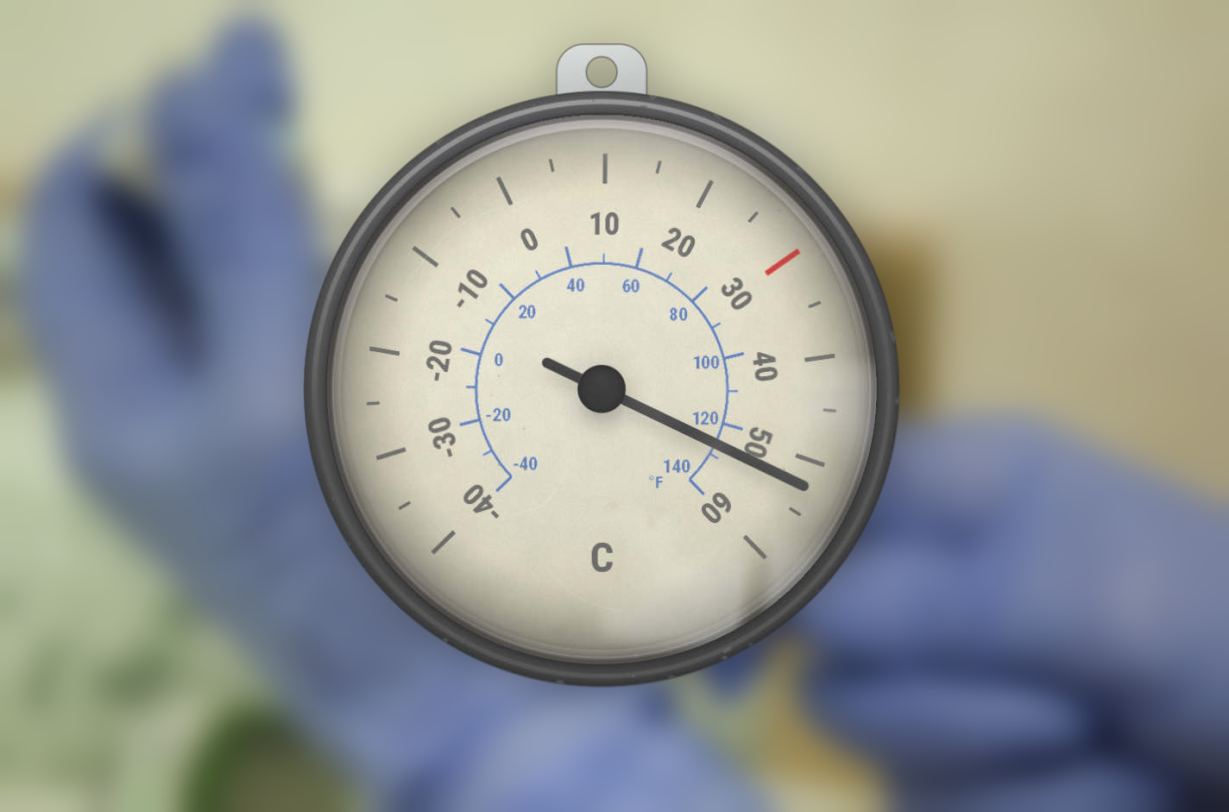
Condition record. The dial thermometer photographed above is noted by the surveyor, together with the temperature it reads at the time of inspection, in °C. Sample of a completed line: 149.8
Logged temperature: 52.5
